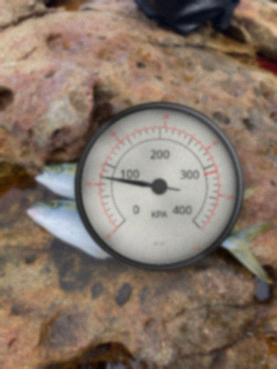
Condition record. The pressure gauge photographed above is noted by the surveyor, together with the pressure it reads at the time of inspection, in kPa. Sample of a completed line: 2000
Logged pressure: 80
